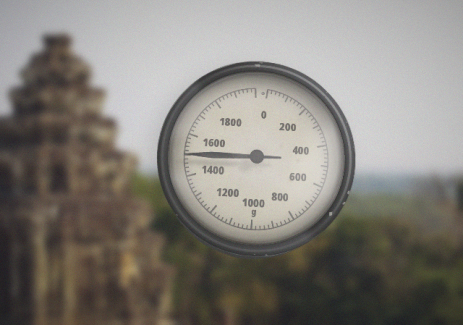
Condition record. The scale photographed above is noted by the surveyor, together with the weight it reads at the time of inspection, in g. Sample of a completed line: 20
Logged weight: 1500
